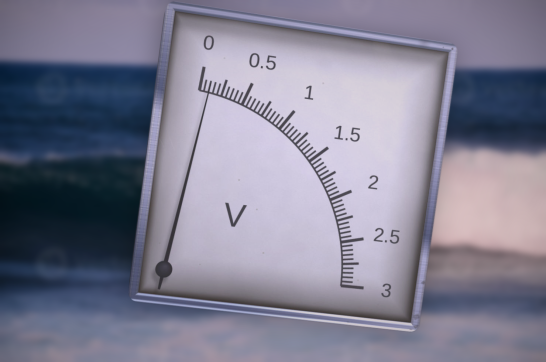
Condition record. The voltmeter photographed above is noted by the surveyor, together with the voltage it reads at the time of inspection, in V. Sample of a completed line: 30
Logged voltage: 0.1
